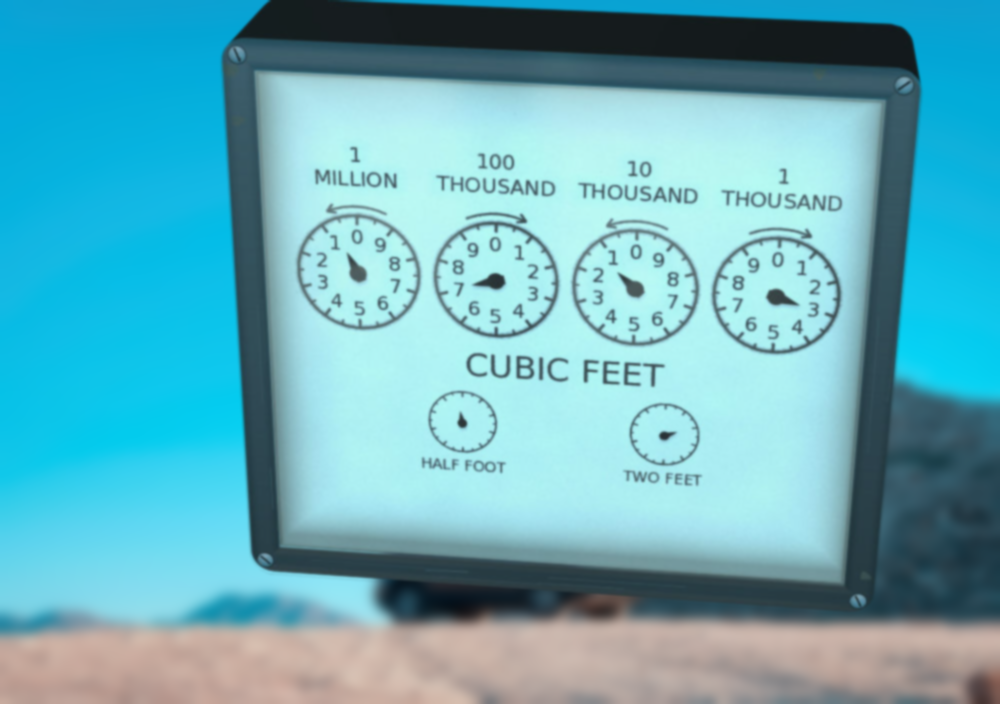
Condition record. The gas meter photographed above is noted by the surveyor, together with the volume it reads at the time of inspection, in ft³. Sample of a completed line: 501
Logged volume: 71300
